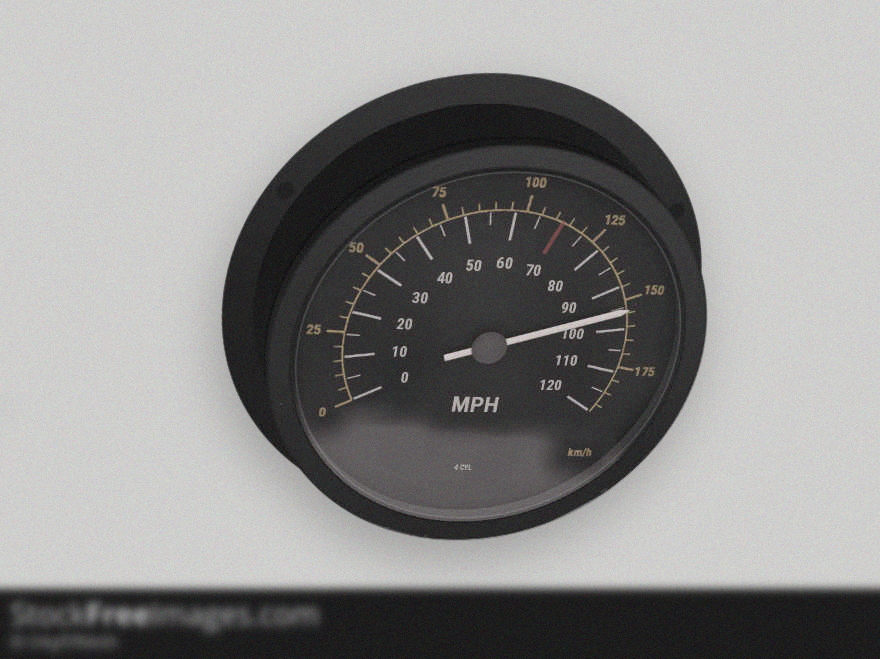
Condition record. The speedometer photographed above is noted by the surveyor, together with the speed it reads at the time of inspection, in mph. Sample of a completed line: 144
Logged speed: 95
